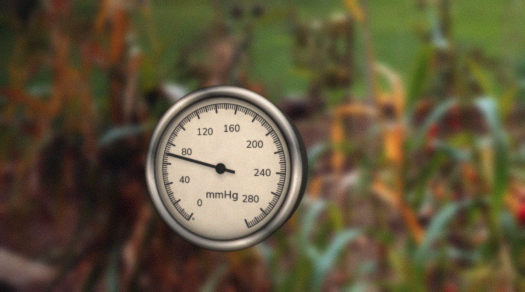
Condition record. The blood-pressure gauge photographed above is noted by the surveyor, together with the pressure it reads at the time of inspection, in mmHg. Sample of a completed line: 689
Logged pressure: 70
